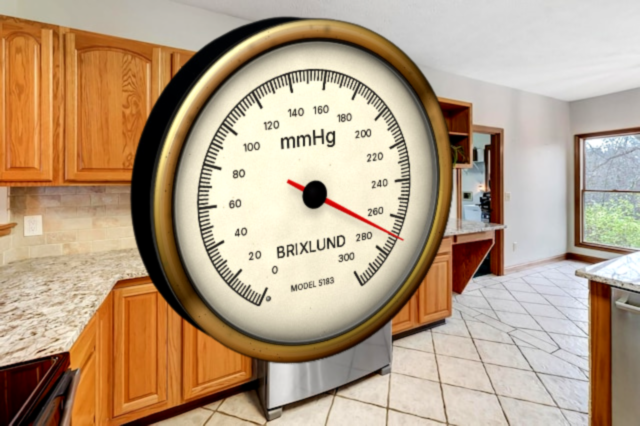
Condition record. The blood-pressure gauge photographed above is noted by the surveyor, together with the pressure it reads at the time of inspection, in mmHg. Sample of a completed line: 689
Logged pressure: 270
